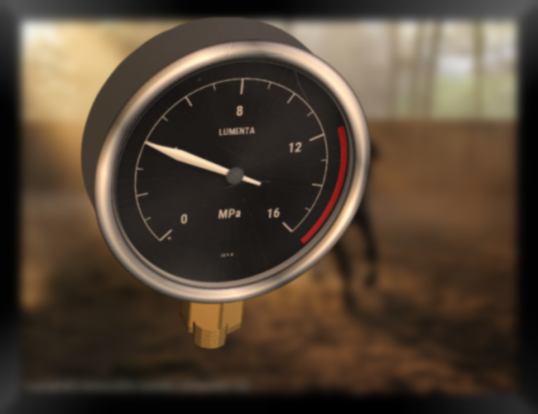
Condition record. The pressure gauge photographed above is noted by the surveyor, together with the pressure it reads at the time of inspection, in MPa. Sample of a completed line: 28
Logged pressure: 4
